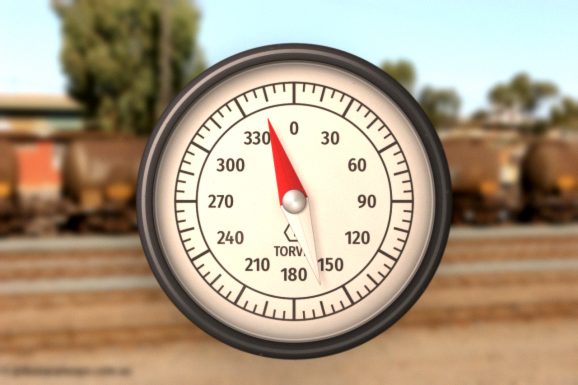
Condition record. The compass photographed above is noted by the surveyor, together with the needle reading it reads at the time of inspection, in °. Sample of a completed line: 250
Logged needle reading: 342.5
